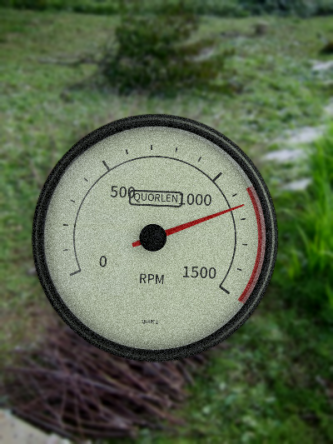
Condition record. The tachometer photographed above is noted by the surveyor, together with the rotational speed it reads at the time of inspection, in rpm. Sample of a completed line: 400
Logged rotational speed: 1150
